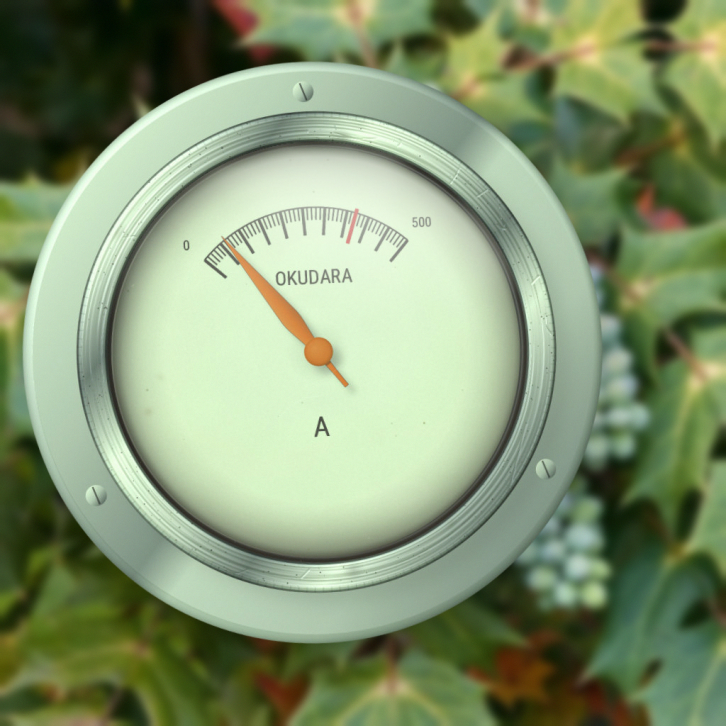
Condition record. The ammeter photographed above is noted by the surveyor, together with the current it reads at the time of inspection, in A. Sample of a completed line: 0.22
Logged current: 60
